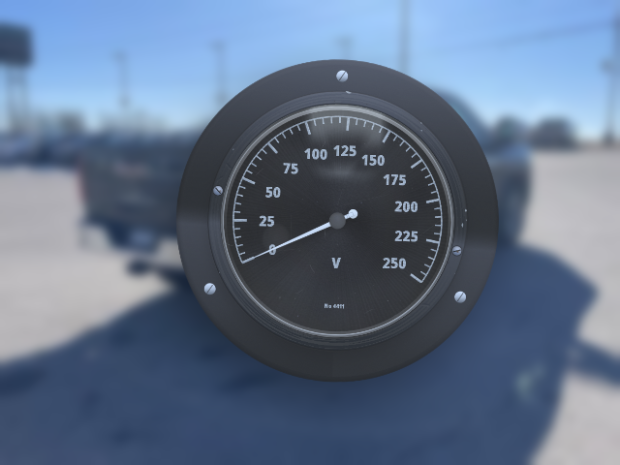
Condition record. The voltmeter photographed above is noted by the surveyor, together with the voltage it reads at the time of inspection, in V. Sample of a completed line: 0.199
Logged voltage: 0
